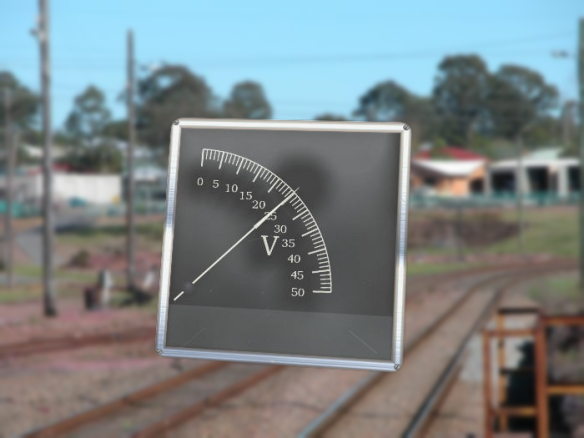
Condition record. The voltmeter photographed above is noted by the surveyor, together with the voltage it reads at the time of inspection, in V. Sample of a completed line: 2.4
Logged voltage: 25
